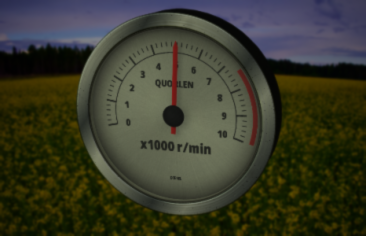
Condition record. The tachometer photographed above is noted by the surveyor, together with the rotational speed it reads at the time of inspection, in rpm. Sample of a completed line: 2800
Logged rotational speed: 5000
